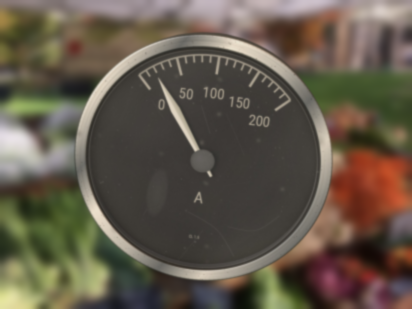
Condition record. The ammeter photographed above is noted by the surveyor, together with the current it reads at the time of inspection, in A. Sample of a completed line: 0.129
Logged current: 20
